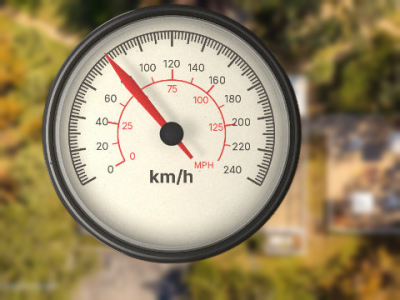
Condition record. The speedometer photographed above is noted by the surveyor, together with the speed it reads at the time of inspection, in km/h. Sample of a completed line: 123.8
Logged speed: 80
